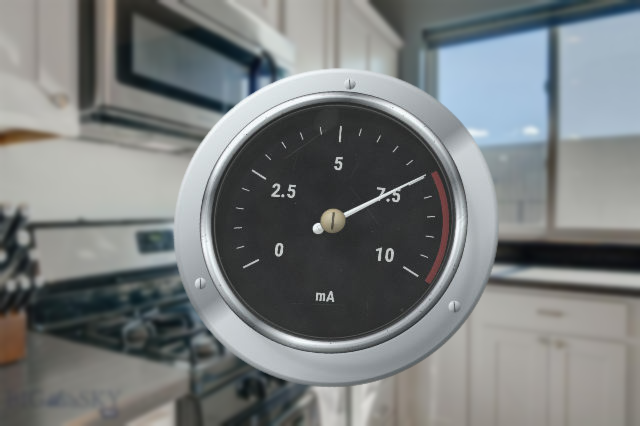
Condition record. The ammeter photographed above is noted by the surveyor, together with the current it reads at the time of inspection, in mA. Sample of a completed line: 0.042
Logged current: 7.5
